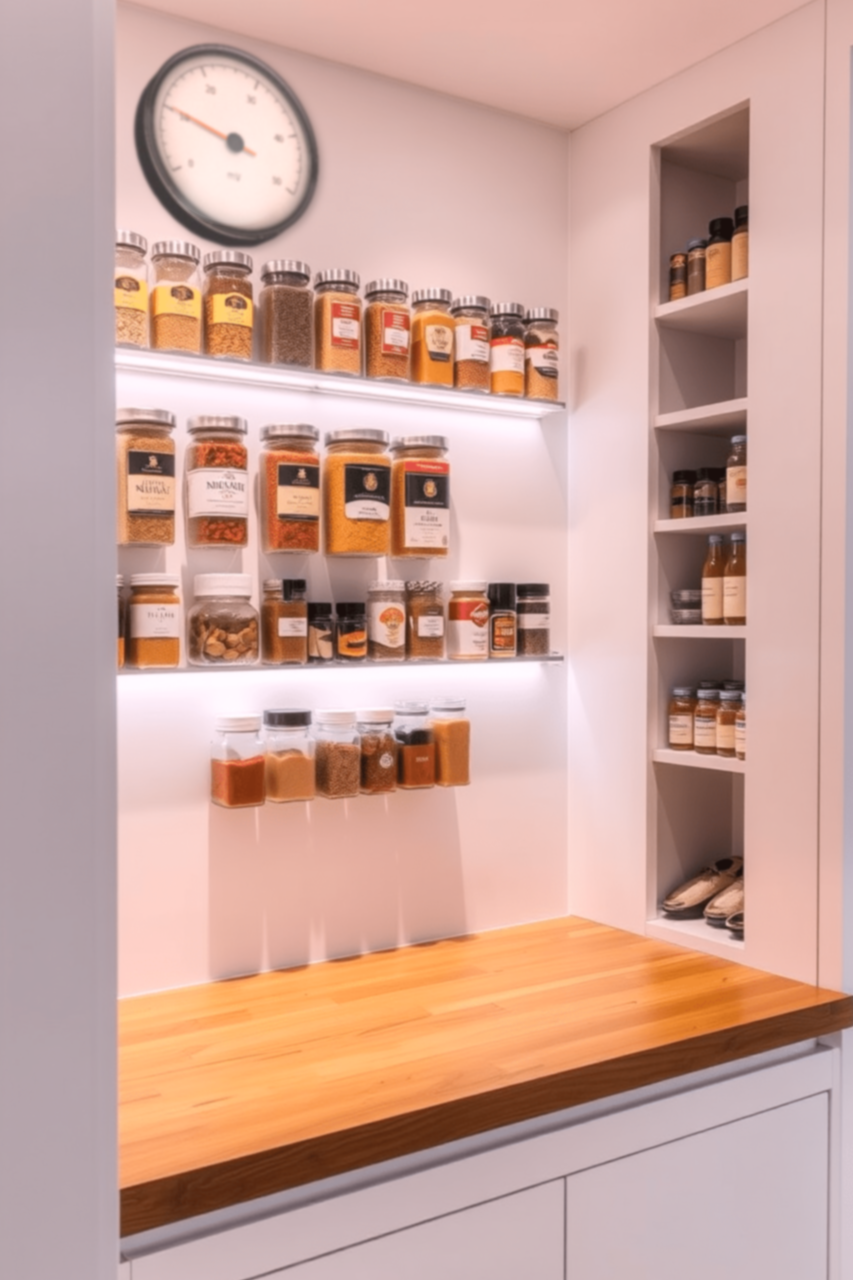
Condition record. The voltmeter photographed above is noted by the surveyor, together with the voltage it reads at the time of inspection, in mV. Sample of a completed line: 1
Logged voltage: 10
